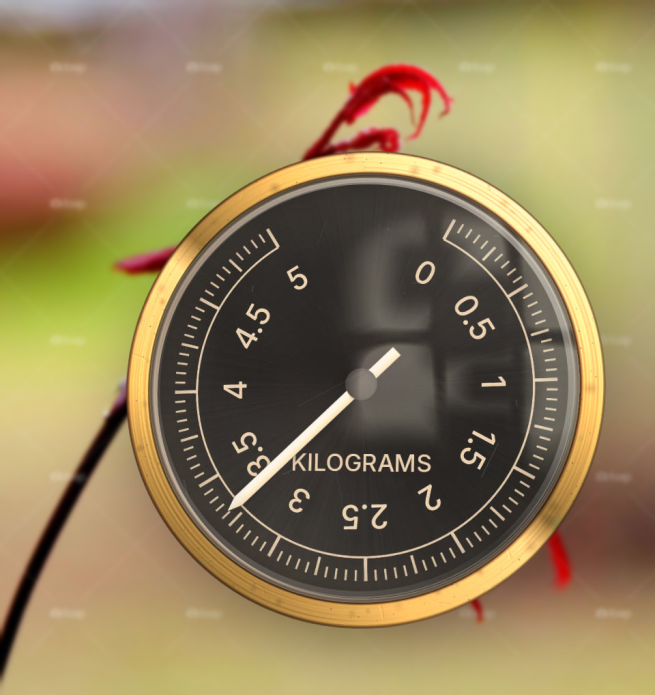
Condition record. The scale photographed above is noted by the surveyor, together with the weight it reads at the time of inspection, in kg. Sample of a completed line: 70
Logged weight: 3.3
